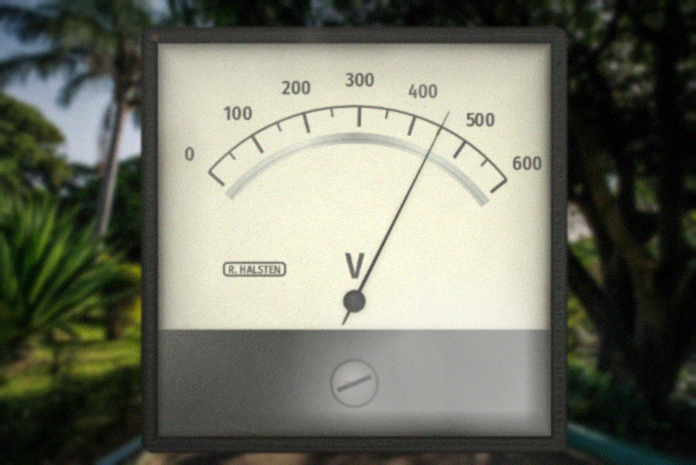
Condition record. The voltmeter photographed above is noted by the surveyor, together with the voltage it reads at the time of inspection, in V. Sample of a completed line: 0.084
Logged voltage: 450
